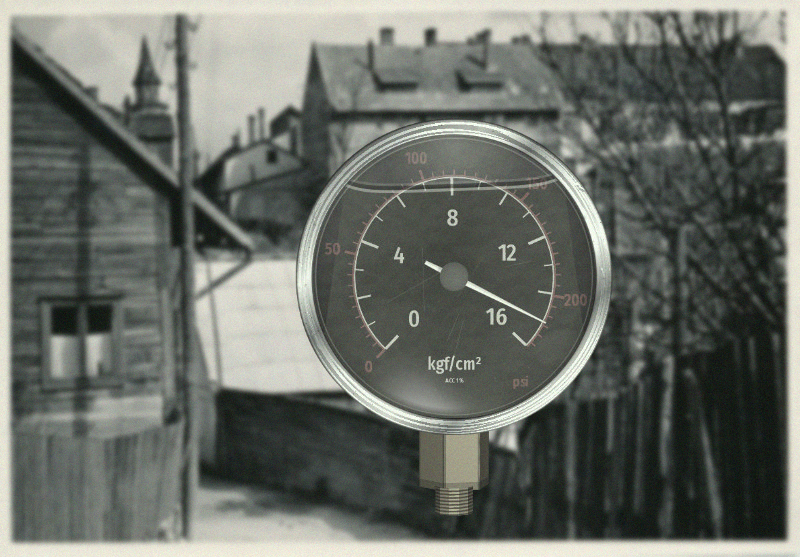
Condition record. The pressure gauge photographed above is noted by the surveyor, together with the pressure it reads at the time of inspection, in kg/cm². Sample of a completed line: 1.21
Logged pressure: 15
